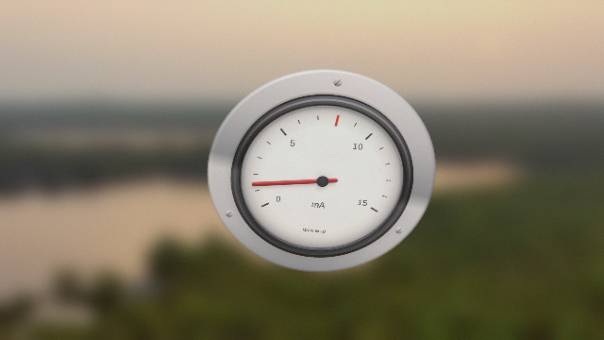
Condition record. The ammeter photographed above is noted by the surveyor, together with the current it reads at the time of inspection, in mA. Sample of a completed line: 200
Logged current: 1.5
